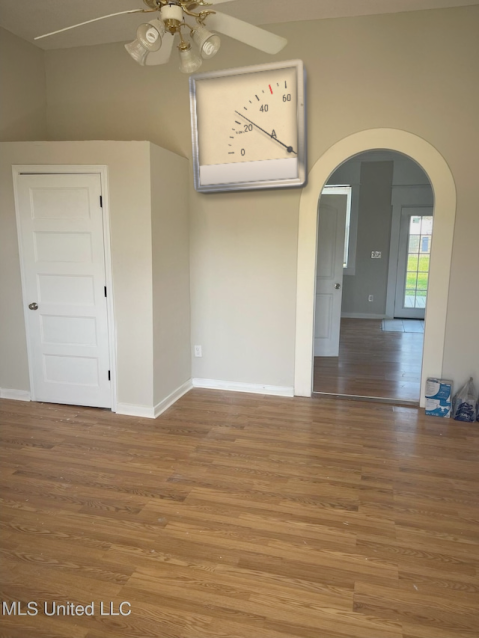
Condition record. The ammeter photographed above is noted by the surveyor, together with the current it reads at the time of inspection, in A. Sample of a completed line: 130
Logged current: 25
